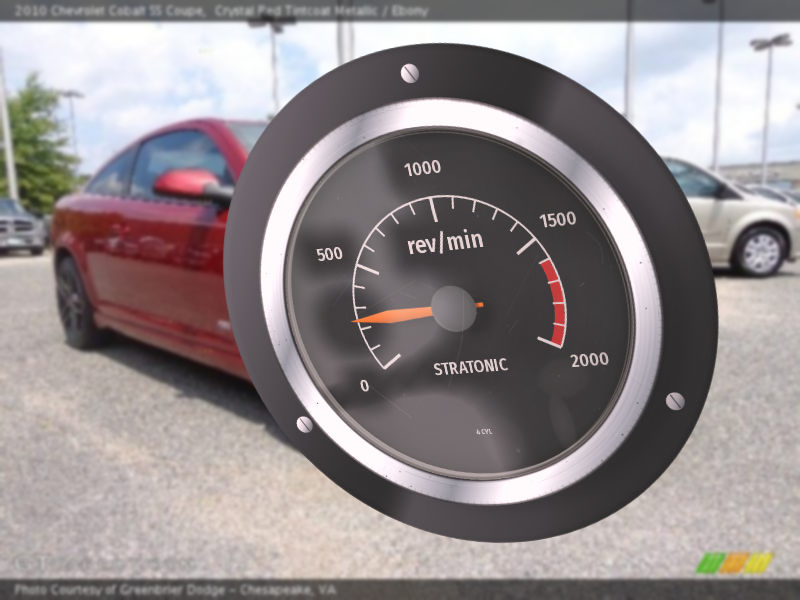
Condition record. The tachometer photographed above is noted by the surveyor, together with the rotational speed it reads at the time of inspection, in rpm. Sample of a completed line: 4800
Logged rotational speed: 250
